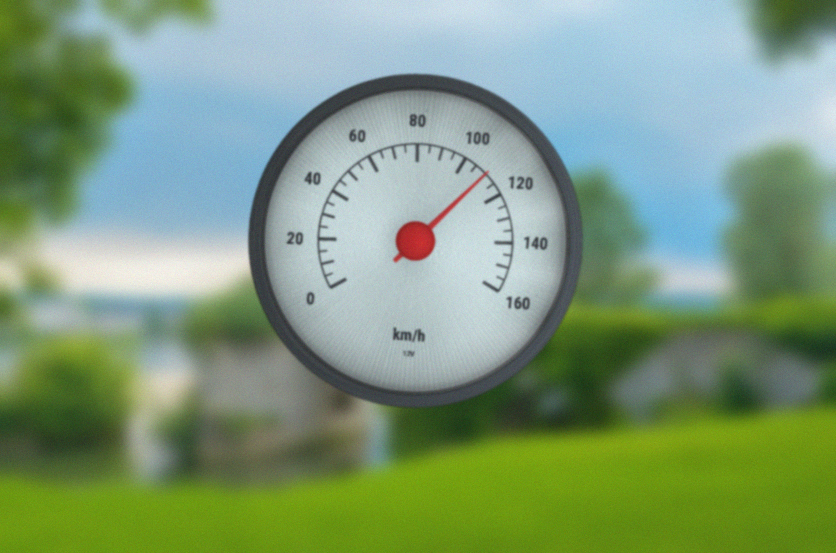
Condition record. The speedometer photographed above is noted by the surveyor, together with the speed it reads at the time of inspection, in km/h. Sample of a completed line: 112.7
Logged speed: 110
